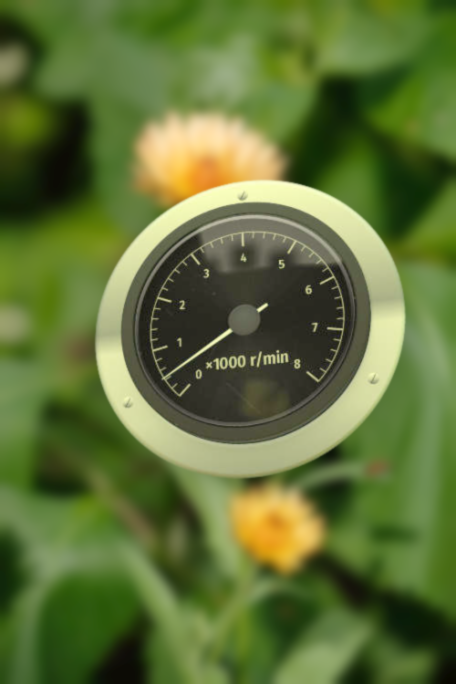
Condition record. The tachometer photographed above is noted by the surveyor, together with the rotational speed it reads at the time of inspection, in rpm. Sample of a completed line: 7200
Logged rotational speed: 400
